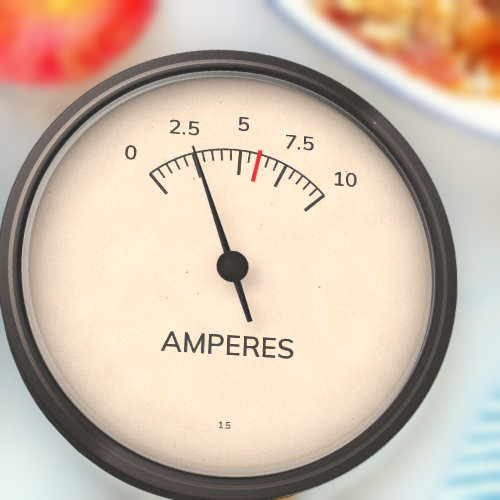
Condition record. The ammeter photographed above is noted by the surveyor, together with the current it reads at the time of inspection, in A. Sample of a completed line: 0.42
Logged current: 2.5
